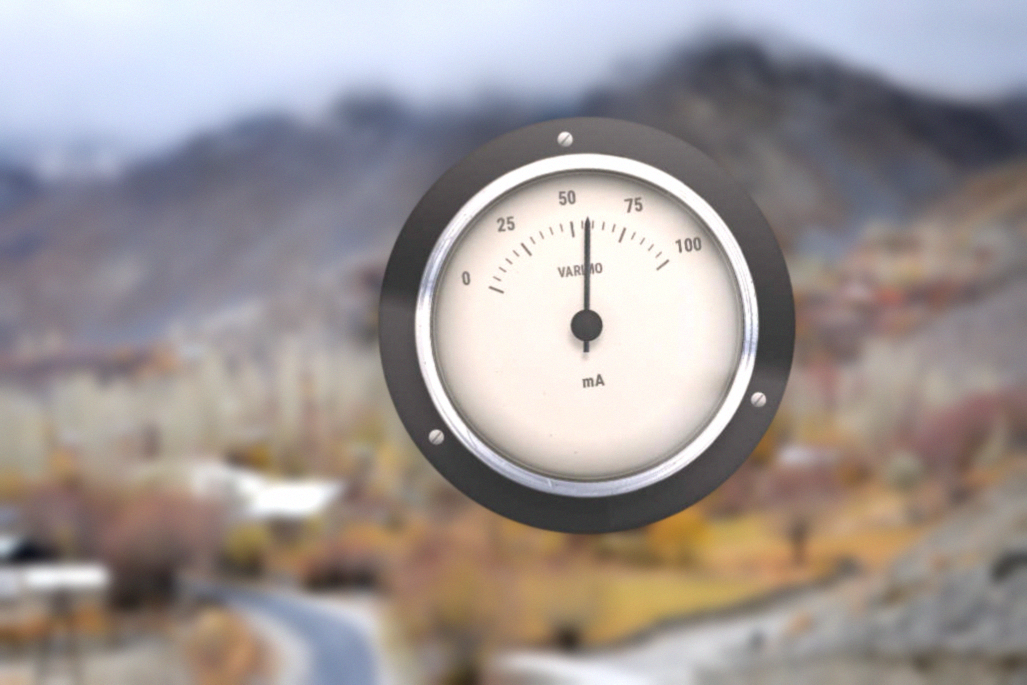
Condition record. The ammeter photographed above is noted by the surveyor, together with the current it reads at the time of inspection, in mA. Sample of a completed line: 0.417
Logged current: 57.5
